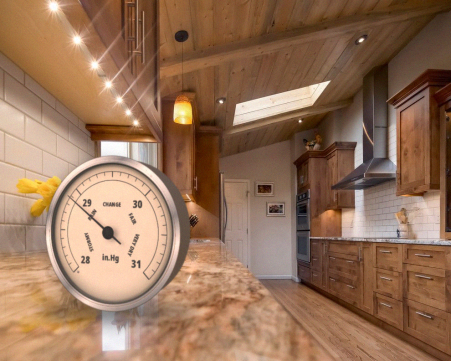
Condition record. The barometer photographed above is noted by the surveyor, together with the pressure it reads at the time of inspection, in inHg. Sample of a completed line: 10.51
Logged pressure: 28.9
